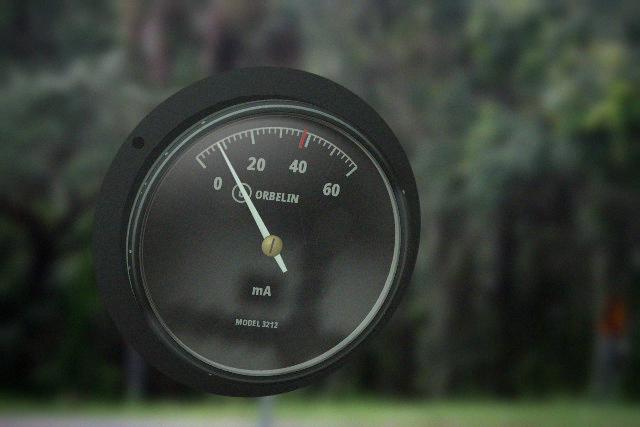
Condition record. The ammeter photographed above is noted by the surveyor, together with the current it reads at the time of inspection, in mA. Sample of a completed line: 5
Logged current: 8
